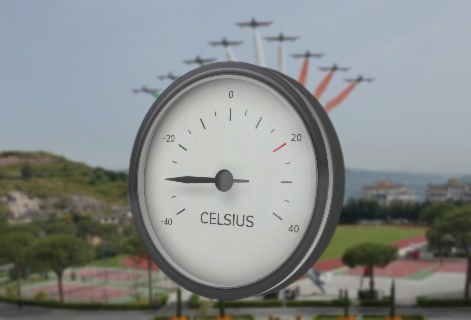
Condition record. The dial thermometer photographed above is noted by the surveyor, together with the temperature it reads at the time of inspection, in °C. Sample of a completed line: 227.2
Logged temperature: -30
